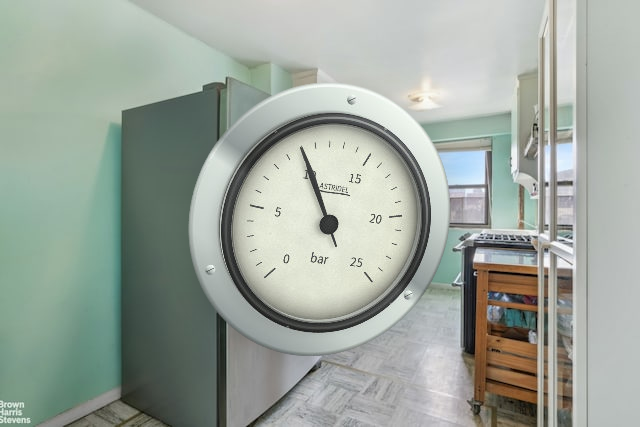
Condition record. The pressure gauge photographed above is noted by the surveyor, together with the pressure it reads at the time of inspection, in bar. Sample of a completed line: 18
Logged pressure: 10
